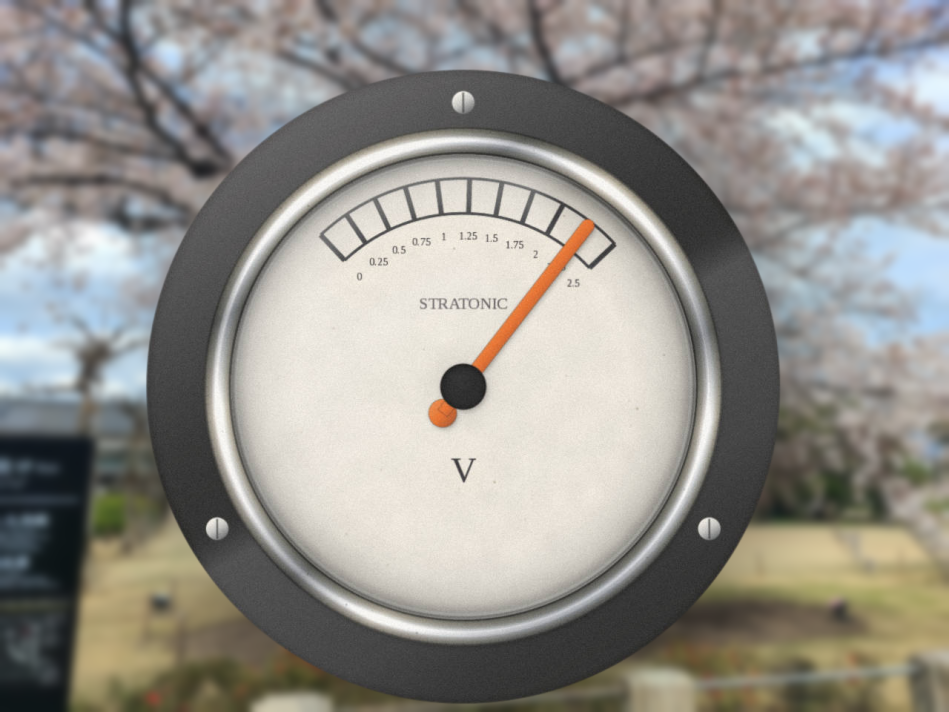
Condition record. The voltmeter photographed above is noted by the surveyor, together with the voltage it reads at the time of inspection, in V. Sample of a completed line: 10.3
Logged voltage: 2.25
